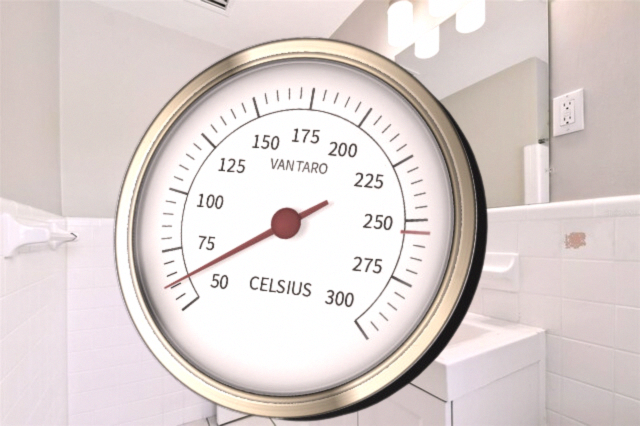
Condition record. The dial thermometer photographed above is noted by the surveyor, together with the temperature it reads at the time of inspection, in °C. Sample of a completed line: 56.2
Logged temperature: 60
